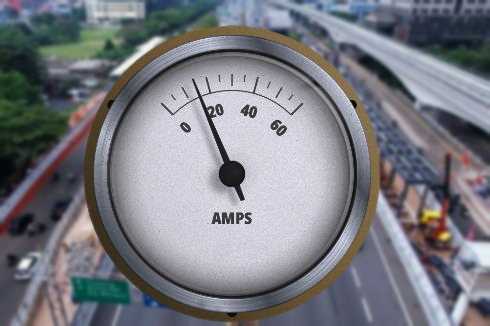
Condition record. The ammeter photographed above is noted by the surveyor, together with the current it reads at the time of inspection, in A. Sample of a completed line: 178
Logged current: 15
